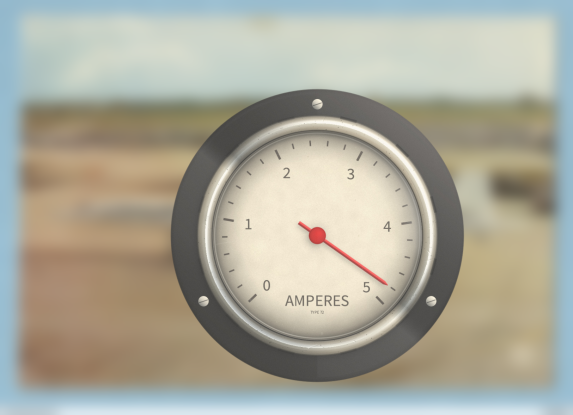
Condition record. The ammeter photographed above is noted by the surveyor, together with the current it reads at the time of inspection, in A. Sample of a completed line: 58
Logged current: 4.8
